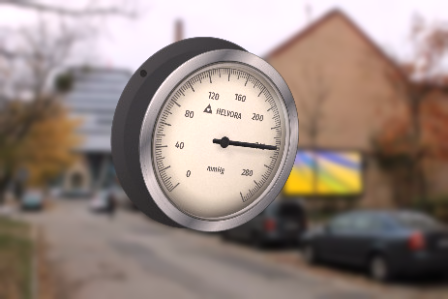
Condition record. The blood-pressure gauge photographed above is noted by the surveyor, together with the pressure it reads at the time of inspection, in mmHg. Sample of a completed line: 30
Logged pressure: 240
